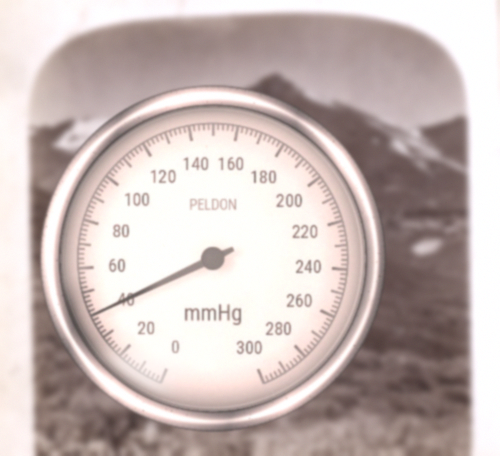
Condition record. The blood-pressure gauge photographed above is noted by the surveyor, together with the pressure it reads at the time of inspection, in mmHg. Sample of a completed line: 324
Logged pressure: 40
